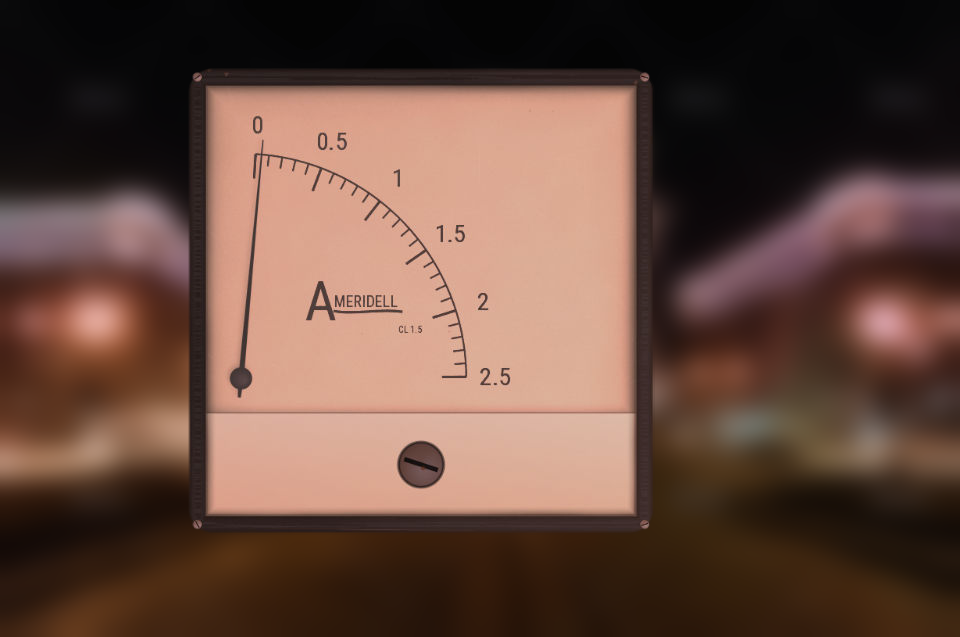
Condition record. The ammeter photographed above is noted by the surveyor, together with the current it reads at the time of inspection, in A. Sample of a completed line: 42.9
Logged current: 0.05
